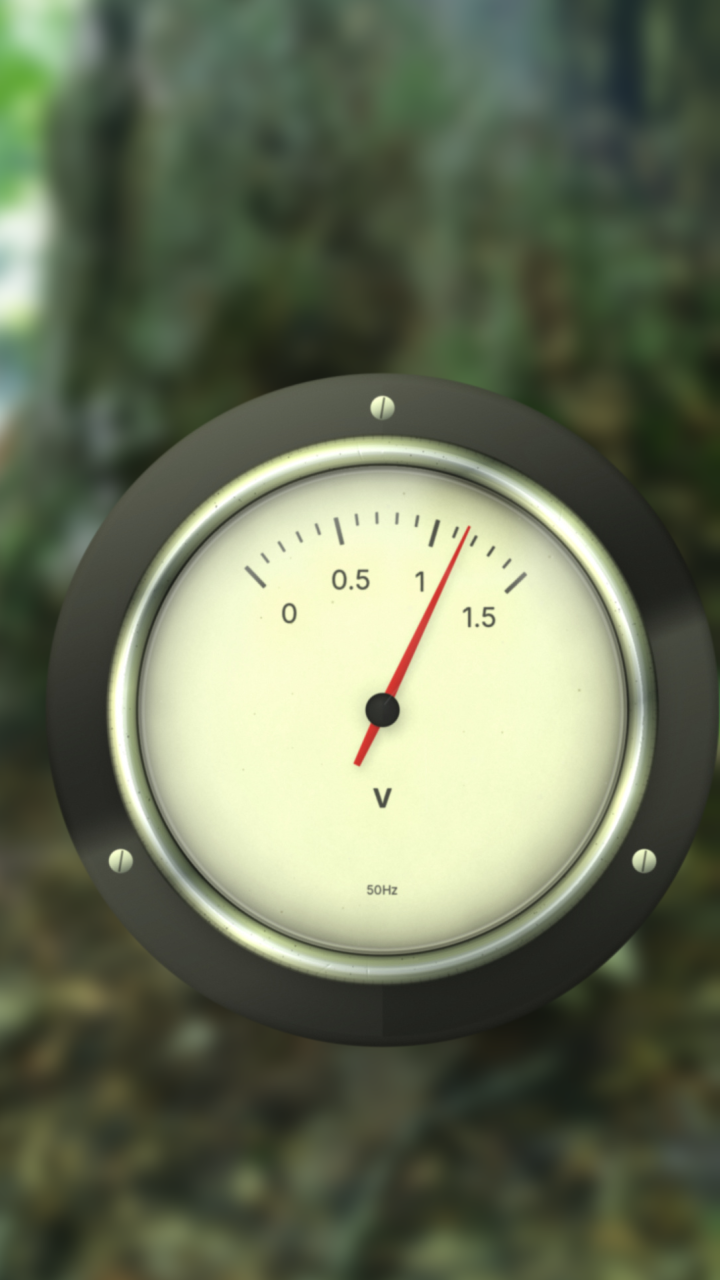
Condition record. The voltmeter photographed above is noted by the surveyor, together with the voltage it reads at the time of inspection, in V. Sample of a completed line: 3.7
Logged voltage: 1.15
